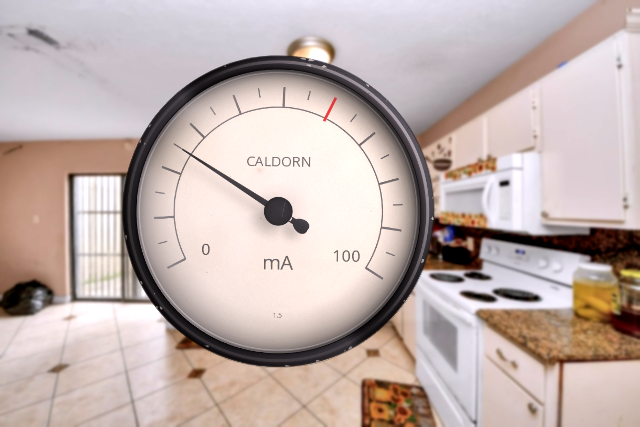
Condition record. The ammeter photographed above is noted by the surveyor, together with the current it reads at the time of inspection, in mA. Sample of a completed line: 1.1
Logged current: 25
